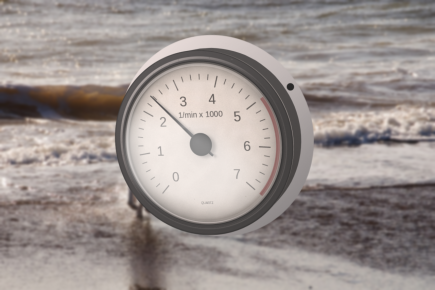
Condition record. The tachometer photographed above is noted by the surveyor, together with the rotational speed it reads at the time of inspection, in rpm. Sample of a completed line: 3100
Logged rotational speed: 2400
